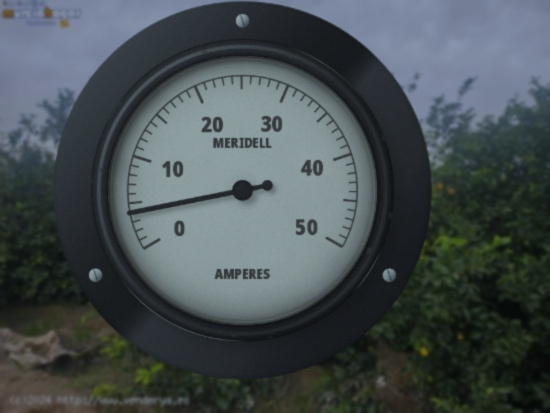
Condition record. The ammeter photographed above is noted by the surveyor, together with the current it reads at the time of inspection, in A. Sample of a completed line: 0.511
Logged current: 4
